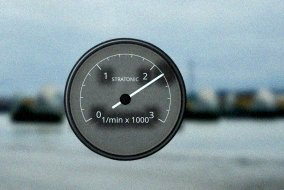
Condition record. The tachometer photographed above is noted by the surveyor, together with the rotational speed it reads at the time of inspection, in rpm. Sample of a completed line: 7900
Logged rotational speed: 2200
